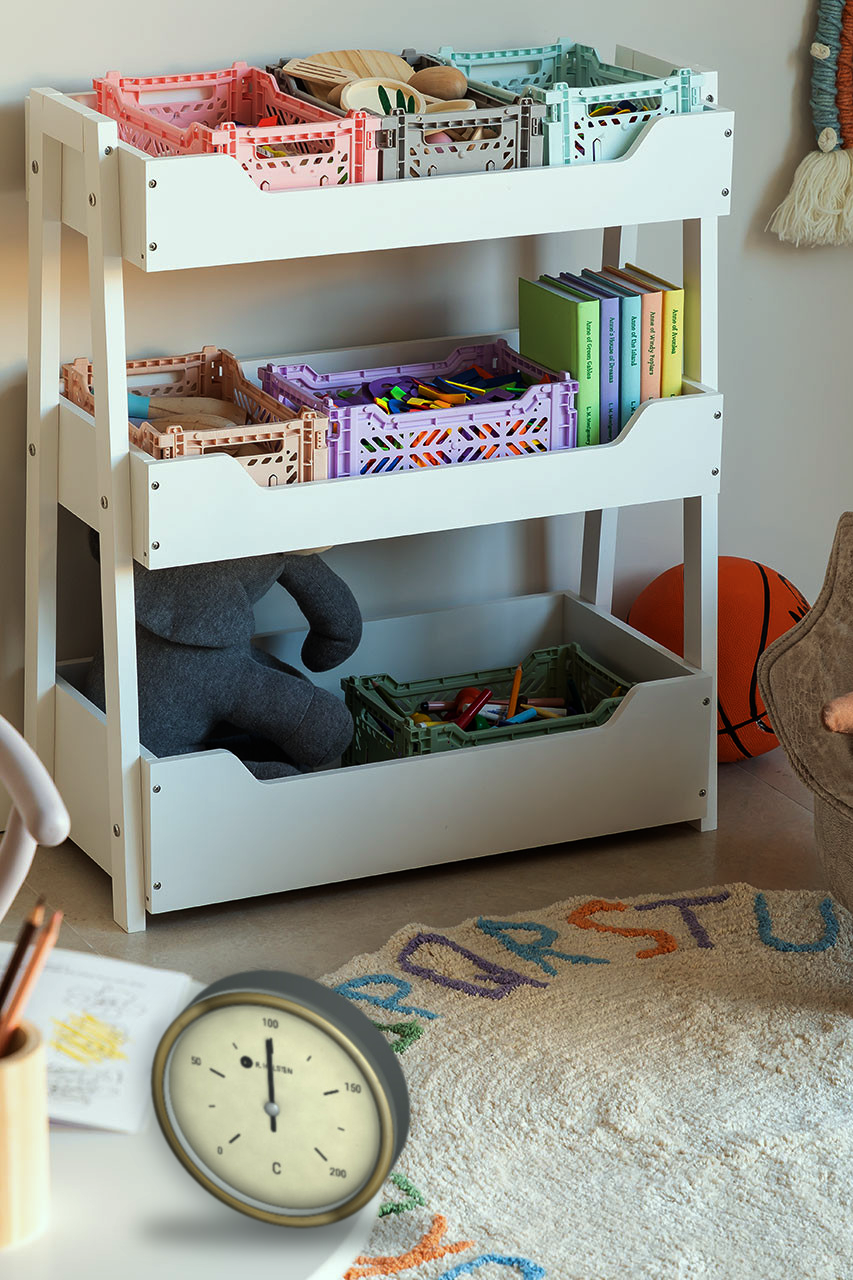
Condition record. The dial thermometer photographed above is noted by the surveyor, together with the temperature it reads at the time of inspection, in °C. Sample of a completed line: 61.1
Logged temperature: 100
